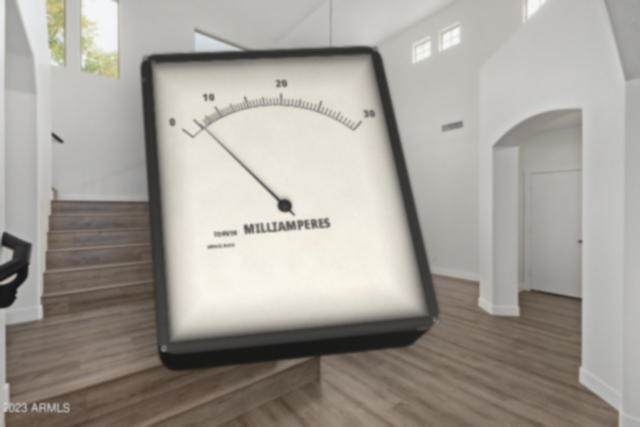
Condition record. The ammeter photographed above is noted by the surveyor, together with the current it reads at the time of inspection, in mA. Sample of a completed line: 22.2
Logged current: 5
